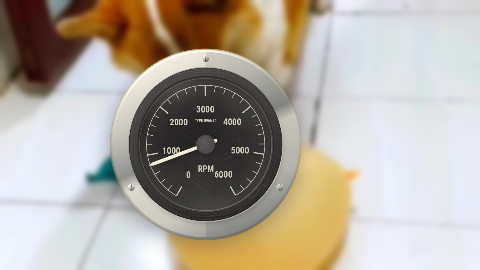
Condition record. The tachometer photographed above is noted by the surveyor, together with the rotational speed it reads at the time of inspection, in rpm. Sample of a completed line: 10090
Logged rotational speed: 800
